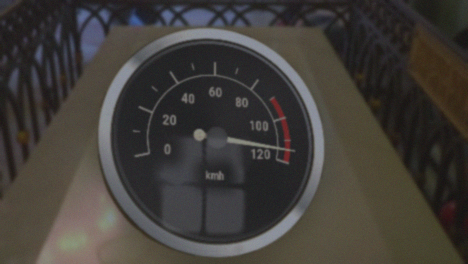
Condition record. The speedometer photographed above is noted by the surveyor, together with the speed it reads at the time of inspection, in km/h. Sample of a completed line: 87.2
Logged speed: 115
